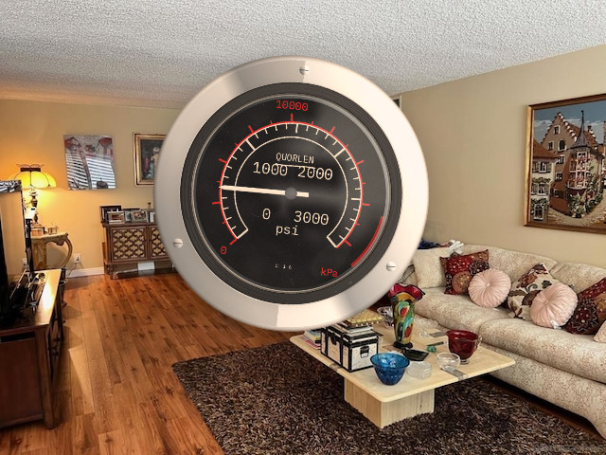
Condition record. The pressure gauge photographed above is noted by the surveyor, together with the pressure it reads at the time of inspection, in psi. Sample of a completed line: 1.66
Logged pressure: 500
